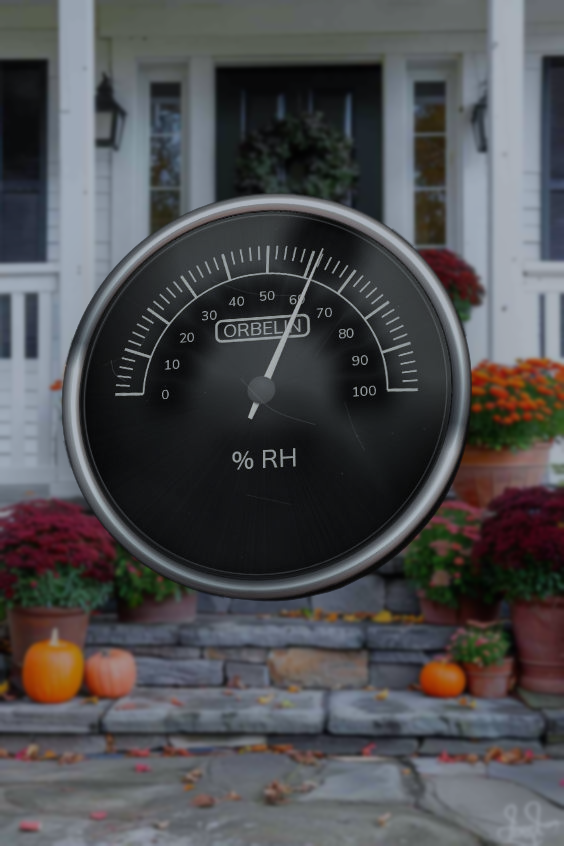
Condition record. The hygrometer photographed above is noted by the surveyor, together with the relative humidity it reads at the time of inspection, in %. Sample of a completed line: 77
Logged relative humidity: 62
